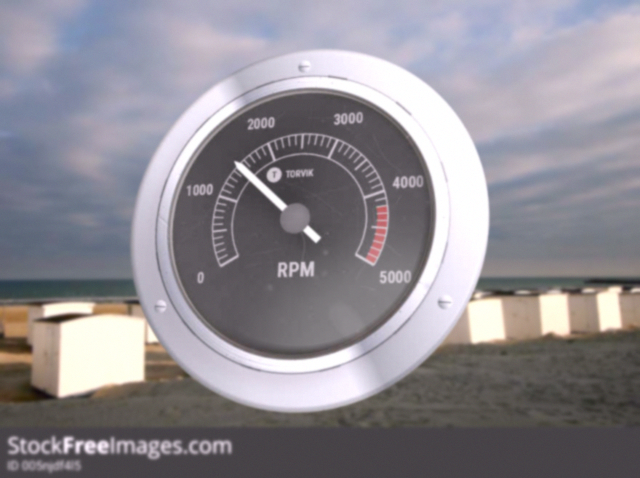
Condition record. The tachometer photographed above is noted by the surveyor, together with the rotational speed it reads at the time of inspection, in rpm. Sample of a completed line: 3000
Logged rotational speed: 1500
